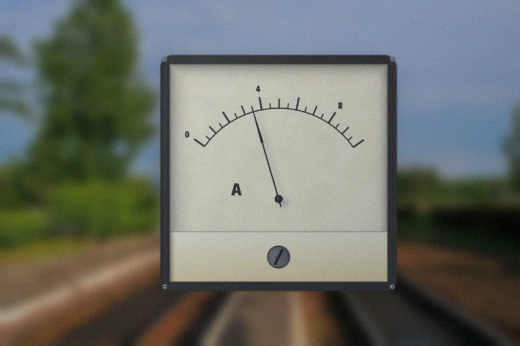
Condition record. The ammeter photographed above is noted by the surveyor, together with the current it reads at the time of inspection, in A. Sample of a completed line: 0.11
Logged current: 3.5
